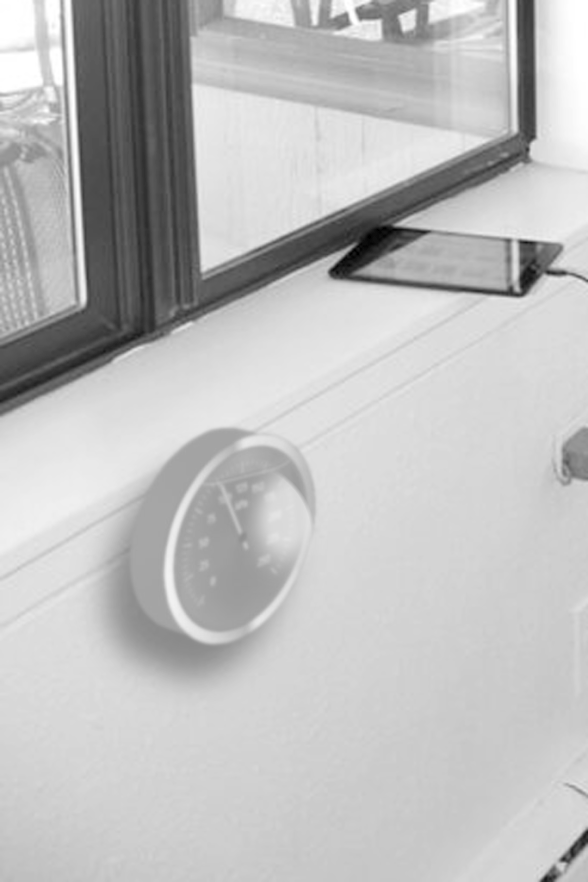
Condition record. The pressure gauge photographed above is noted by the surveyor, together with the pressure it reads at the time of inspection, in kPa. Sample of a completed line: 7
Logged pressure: 100
